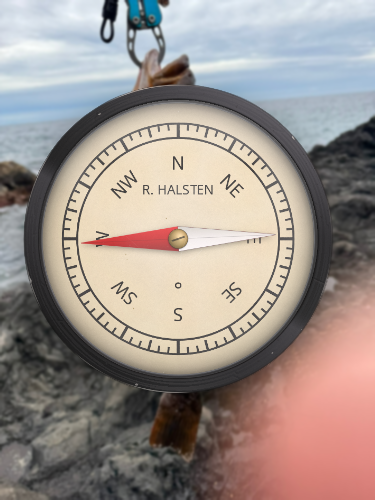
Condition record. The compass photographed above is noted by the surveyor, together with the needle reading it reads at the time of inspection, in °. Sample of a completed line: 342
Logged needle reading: 267.5
